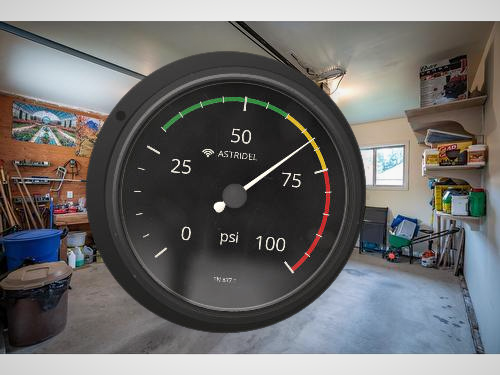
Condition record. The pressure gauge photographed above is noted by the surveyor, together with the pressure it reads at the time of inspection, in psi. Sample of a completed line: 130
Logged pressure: 67.5
